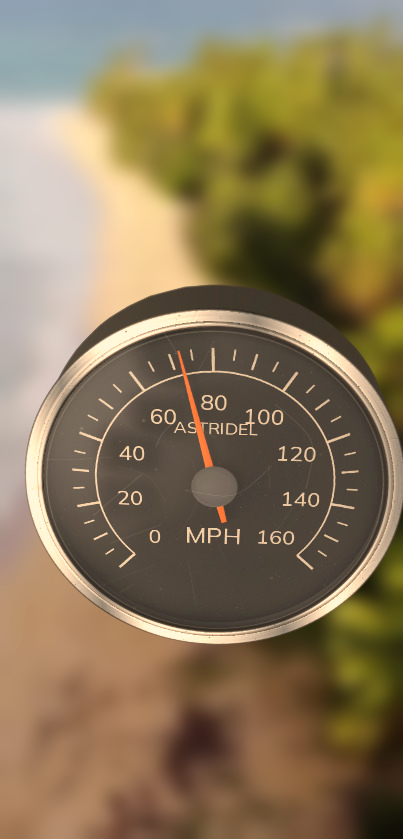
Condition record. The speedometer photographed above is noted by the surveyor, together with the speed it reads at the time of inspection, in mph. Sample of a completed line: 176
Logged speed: 72.5
